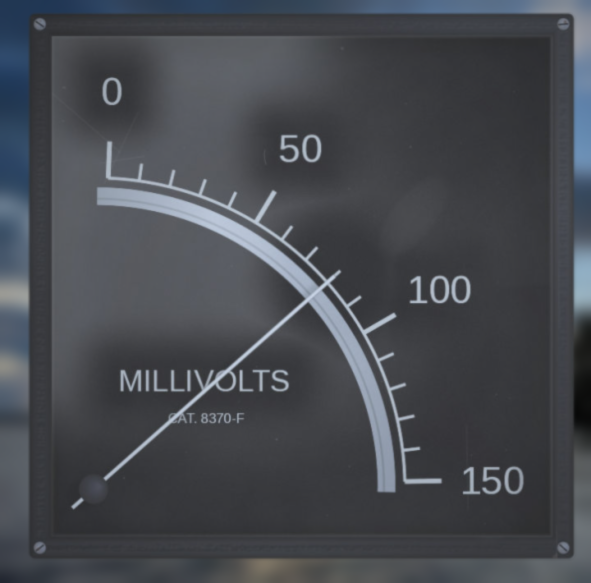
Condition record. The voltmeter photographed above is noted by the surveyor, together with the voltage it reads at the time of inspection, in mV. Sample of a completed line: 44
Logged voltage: 80
